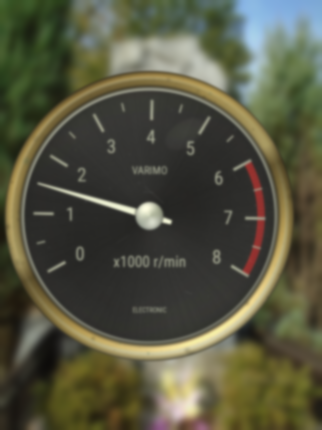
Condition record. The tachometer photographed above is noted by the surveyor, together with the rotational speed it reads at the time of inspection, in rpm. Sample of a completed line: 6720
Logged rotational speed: 1500
